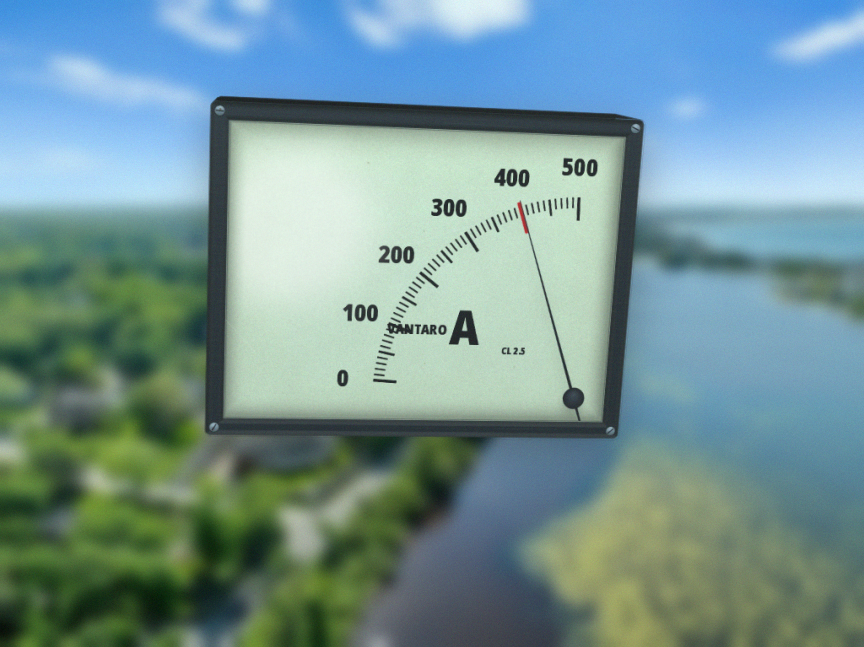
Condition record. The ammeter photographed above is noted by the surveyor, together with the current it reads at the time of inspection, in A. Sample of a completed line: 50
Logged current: 400
